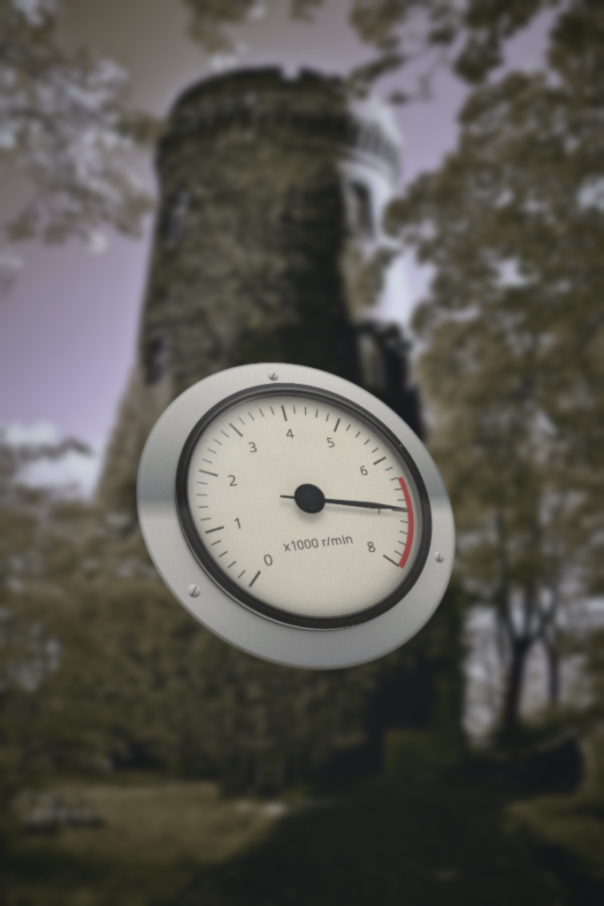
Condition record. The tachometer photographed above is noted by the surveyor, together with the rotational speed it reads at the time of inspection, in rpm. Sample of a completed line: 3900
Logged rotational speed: 7000
